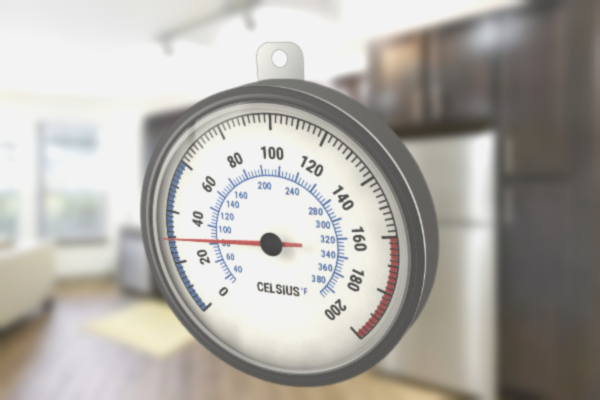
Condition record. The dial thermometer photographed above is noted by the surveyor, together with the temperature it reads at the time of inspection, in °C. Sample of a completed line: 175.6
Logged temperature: 30
